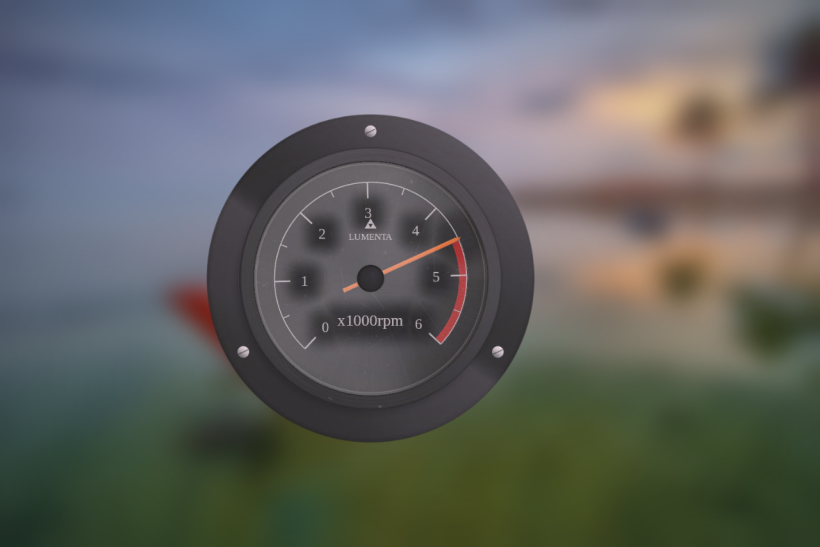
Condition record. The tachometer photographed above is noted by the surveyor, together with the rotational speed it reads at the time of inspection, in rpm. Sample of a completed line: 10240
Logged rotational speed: 4500
